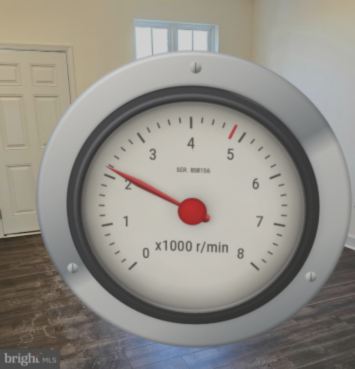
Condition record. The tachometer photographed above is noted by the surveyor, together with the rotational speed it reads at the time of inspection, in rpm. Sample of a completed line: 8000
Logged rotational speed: 2200
